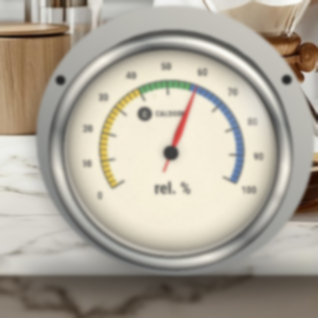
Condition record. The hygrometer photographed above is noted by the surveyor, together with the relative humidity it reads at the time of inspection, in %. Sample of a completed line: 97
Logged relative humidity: 60
